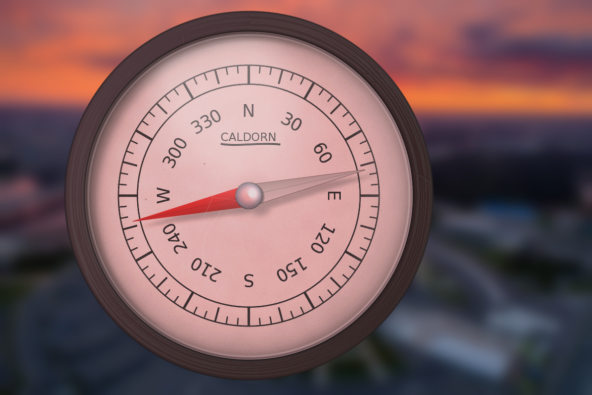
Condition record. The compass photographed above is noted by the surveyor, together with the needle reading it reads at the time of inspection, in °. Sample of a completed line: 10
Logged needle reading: 257.5
